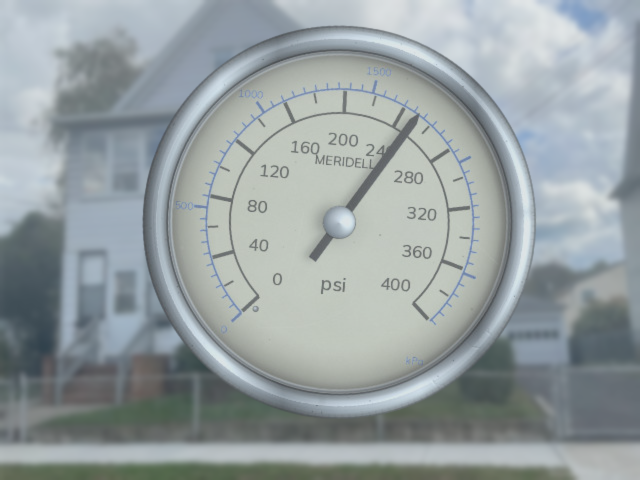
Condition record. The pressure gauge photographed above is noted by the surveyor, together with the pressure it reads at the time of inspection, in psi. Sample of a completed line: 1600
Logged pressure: 250
